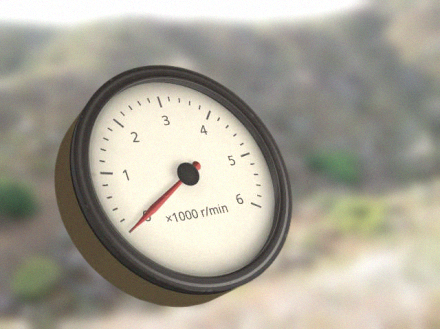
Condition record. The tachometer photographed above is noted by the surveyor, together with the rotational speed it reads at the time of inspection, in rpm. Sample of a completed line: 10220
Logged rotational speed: 0
